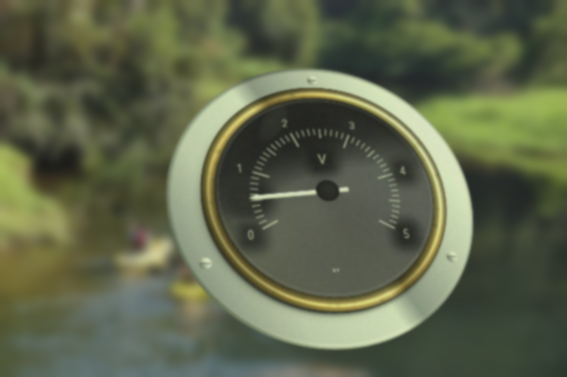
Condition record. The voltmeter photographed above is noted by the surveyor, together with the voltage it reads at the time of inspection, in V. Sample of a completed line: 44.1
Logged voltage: 0.5
